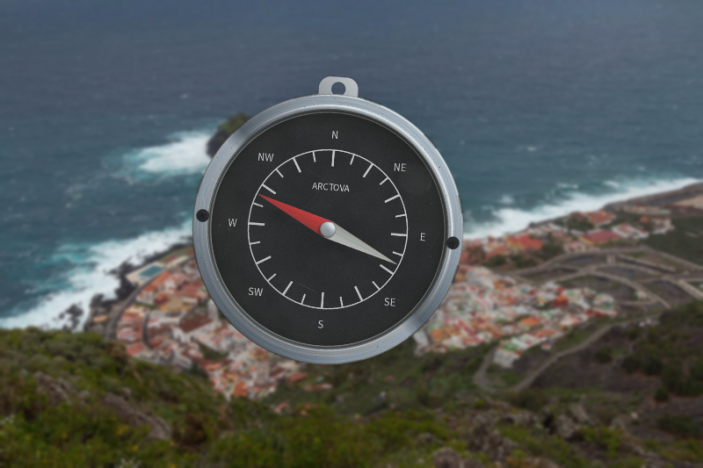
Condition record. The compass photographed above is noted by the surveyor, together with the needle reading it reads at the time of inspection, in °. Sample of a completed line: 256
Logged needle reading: 292.5
